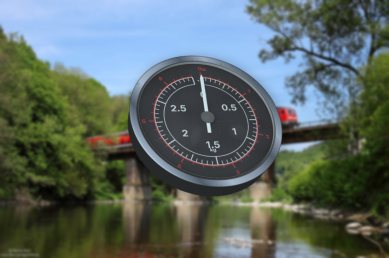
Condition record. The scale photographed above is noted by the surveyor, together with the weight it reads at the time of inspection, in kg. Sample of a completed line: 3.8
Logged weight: 0
